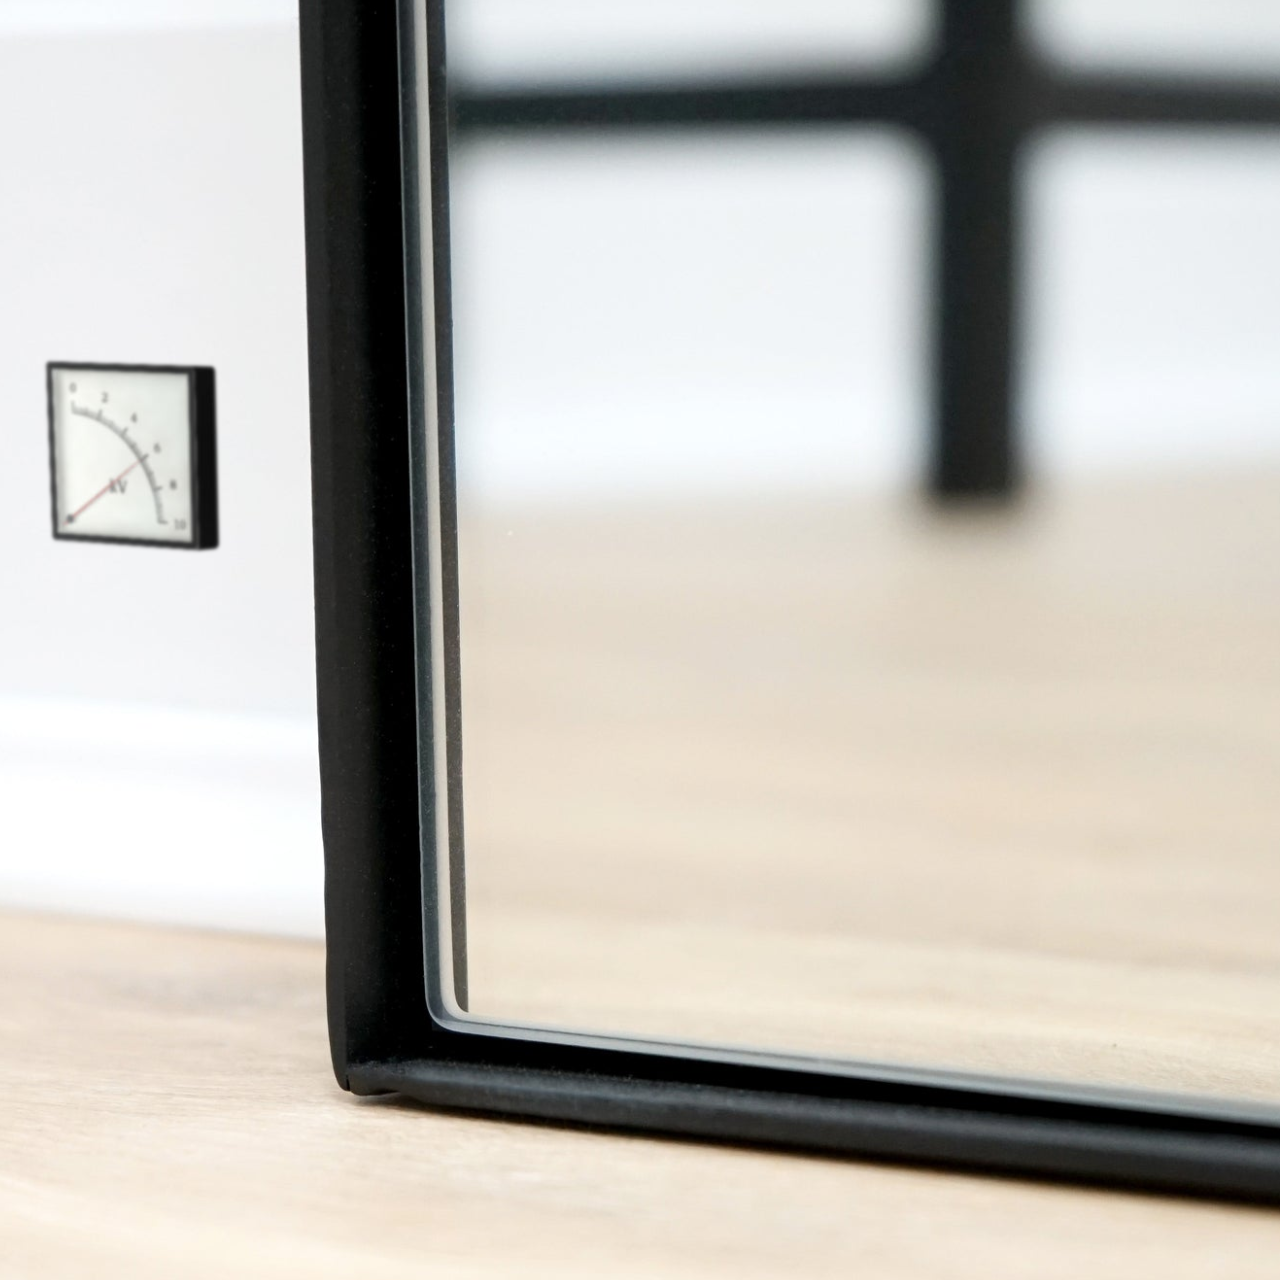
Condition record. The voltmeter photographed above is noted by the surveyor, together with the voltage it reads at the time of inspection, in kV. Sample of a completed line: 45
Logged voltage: 6
